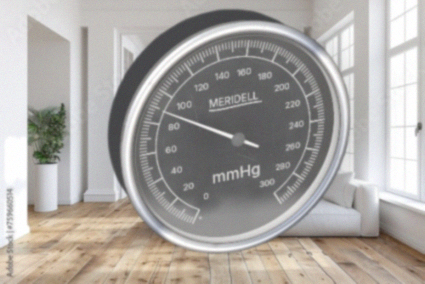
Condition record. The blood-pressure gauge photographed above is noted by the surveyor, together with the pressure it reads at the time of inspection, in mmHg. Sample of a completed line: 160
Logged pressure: 90
